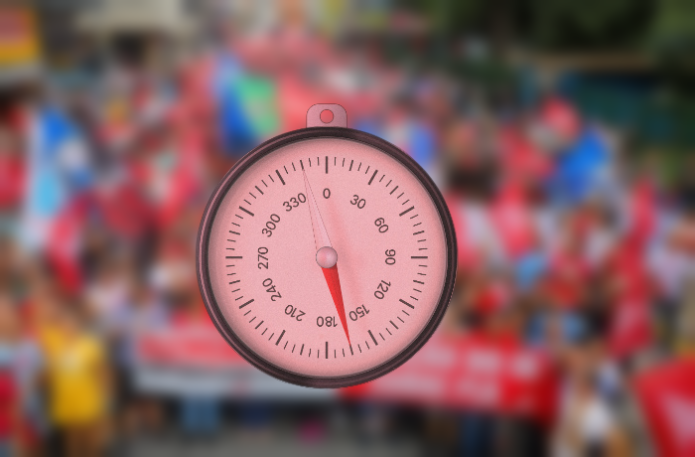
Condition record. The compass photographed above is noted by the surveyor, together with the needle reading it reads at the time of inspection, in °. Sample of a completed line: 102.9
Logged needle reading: 165
